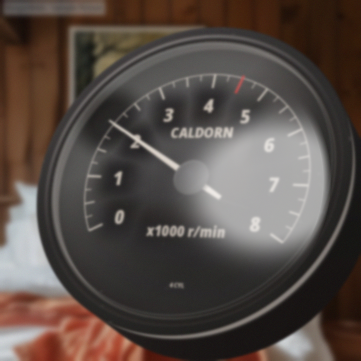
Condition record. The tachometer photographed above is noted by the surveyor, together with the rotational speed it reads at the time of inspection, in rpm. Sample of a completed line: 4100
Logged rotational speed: 2000
